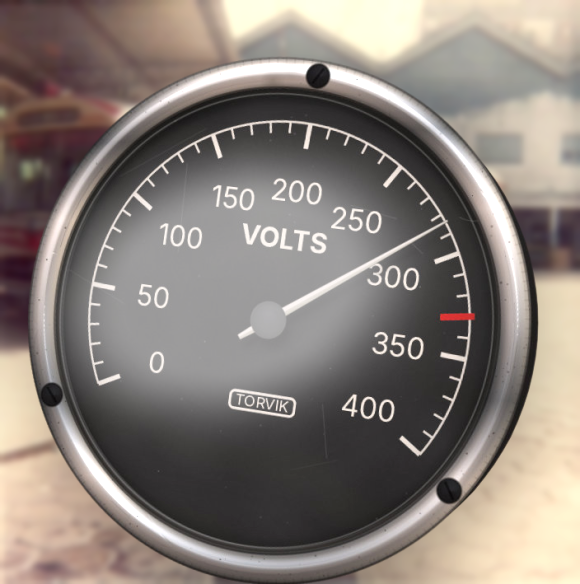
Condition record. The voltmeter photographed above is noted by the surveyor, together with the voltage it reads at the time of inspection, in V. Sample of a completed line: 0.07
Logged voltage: 285
